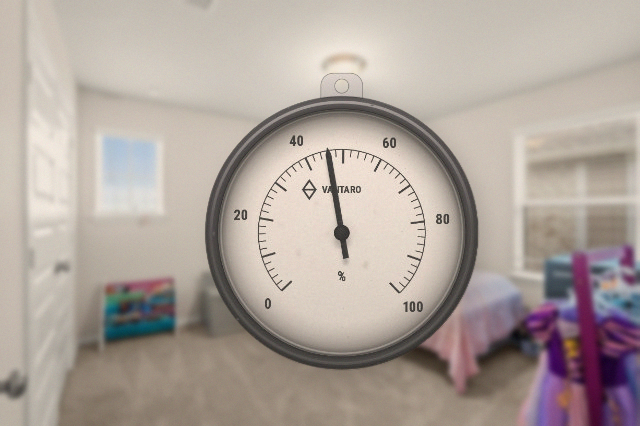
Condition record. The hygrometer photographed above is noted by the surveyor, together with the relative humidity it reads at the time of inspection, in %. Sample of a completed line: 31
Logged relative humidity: 46
